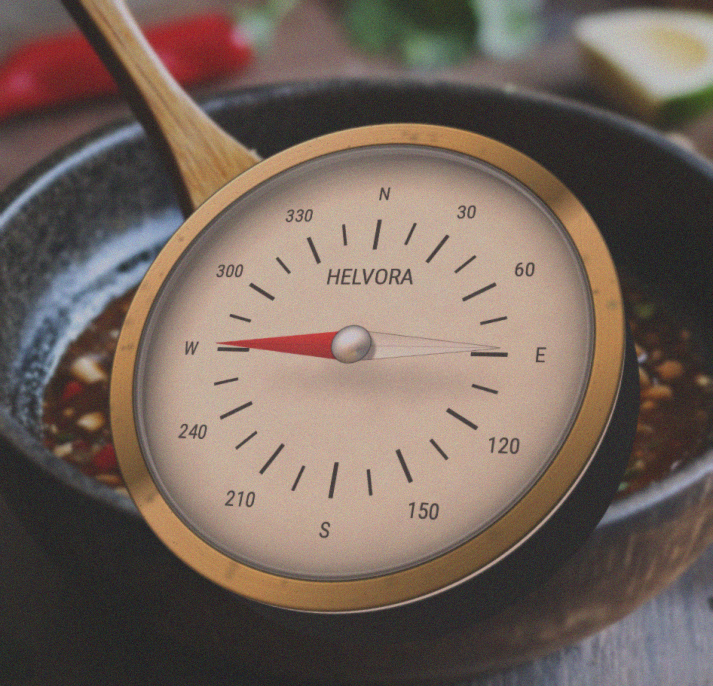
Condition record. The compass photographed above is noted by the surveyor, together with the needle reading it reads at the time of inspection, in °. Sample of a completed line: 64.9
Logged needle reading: 270
